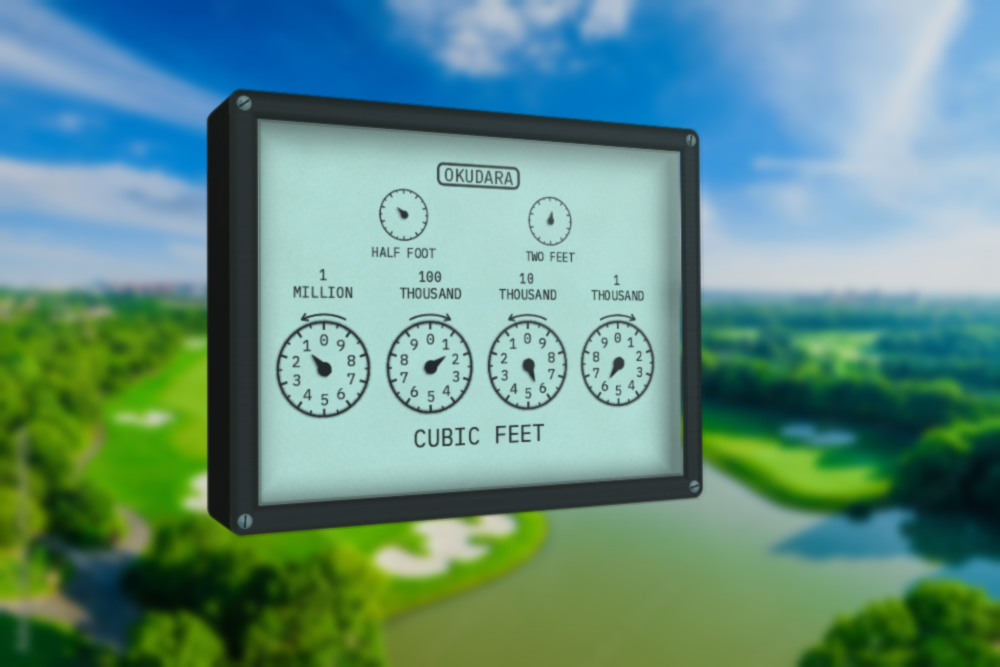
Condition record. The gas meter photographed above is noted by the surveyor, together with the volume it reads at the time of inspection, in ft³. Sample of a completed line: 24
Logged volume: 115600
